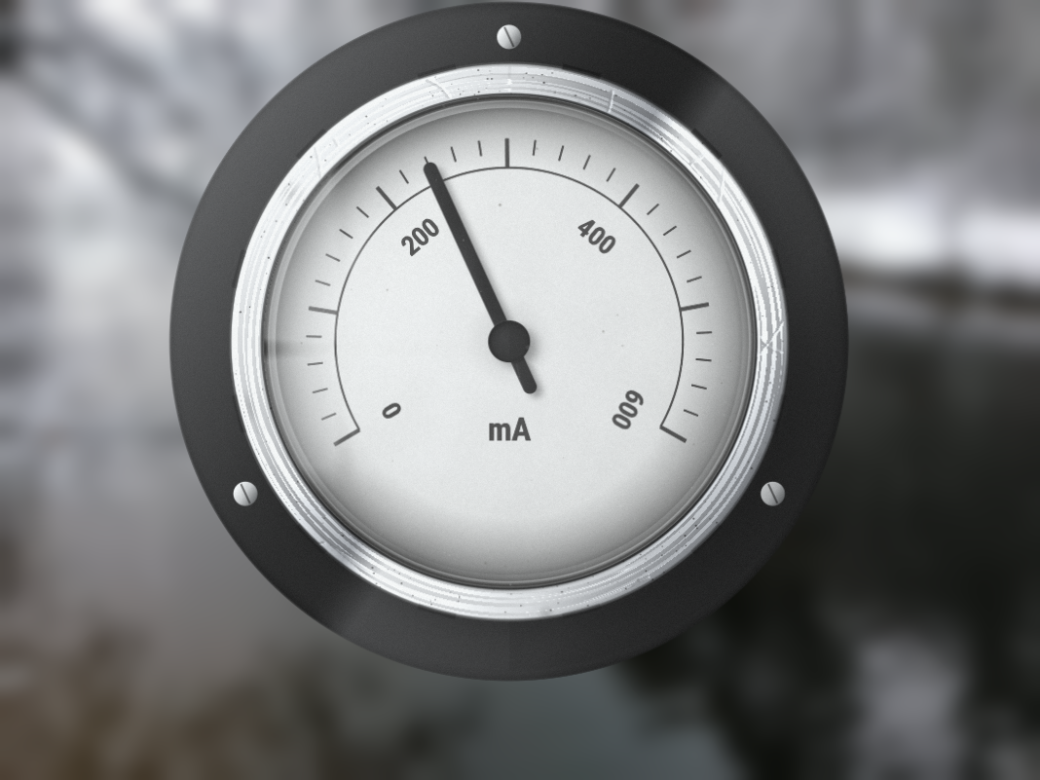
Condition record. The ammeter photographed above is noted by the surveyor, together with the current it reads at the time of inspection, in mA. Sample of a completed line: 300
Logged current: 240
